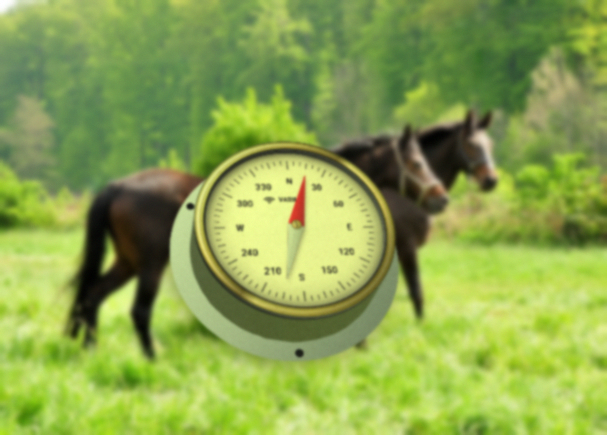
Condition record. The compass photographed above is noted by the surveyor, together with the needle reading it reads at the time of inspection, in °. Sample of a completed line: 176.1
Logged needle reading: 15
